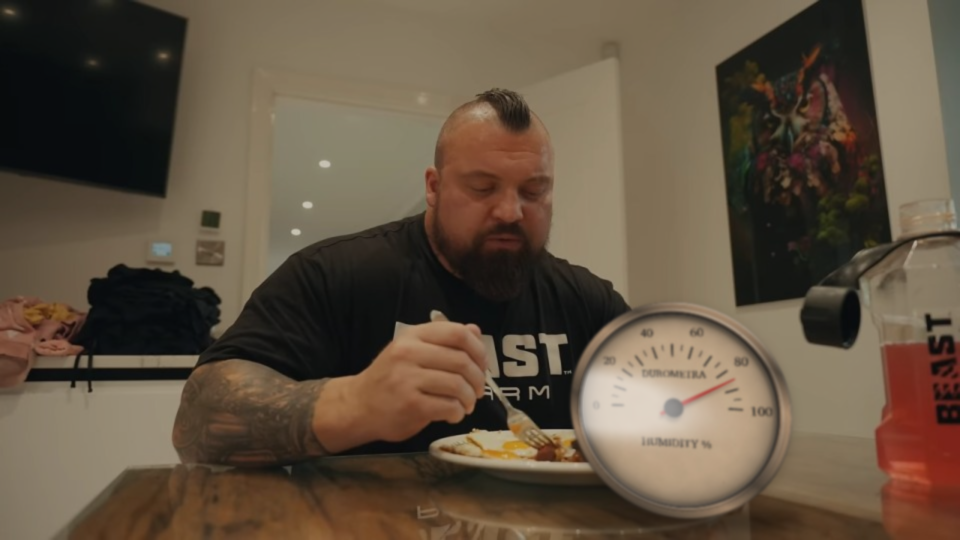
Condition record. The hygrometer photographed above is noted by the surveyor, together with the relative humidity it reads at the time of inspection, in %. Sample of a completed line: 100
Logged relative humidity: 85
